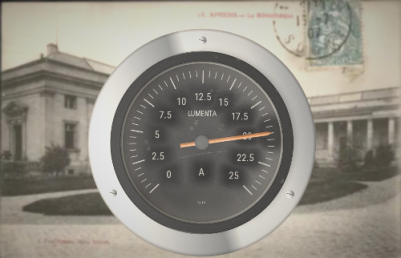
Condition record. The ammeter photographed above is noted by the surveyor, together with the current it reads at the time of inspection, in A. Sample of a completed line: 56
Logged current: 20
